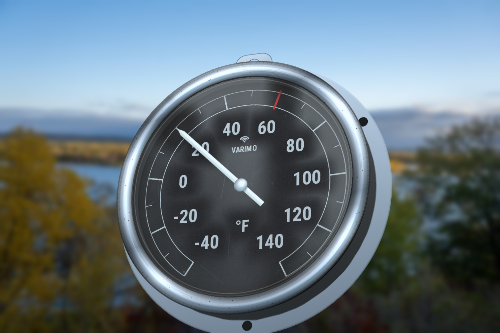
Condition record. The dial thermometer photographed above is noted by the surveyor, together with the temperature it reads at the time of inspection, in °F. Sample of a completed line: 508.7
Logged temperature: 20
